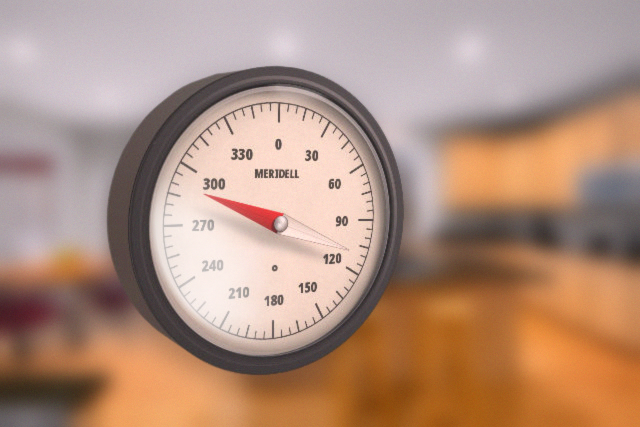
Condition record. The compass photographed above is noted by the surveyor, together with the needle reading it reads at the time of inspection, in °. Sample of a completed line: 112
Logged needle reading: 290
